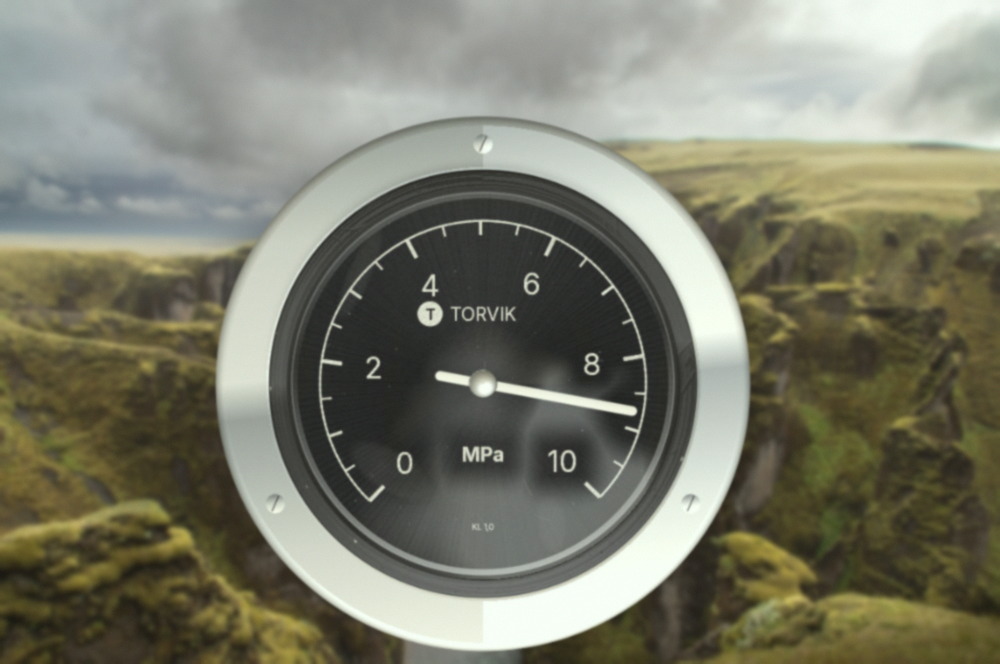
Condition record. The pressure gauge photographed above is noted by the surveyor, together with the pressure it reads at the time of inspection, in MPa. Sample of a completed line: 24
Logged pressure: 8.75
